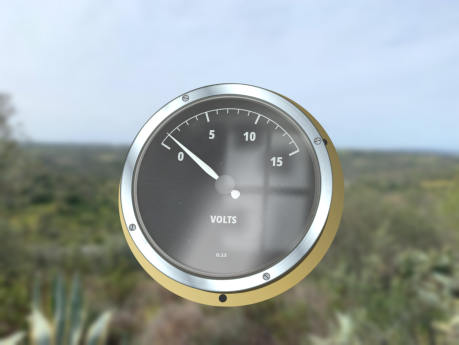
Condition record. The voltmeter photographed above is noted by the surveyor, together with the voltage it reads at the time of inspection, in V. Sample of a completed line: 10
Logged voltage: 1
